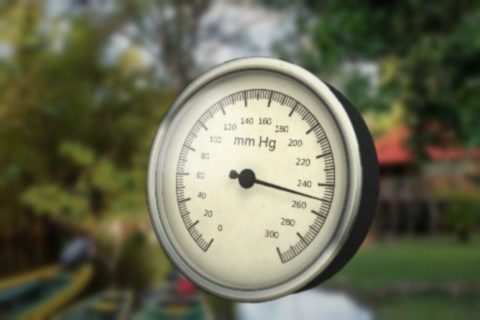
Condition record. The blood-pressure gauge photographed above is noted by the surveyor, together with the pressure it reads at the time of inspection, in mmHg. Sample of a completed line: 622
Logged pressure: 250
